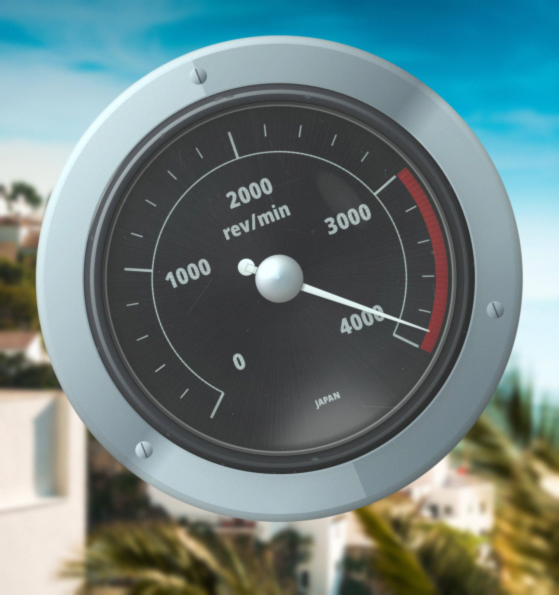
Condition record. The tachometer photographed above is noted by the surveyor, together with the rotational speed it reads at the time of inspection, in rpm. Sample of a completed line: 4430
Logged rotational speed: 3900
